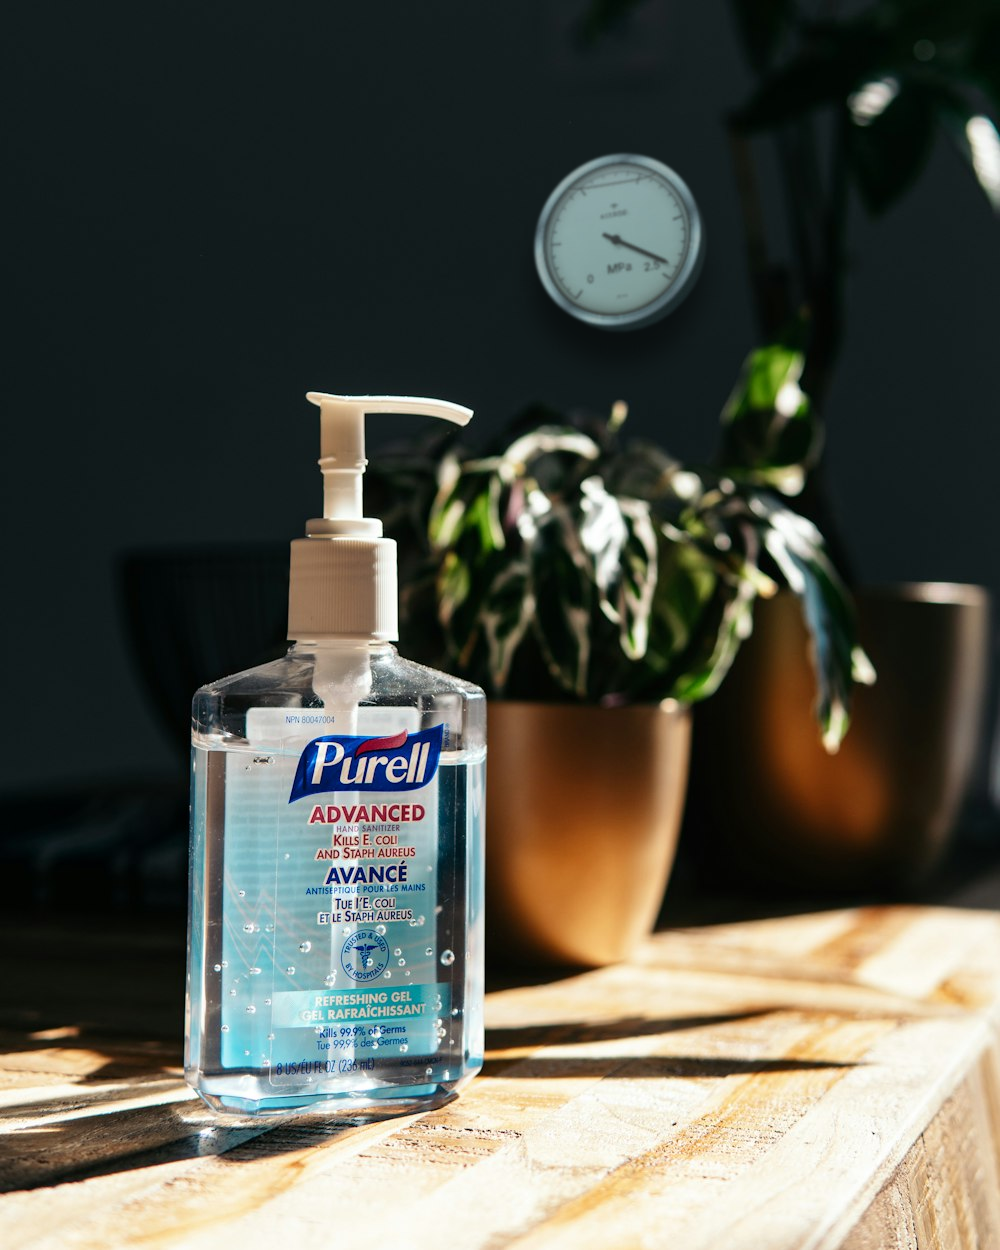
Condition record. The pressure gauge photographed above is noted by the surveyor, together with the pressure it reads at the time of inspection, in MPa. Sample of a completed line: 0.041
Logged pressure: 2.4
